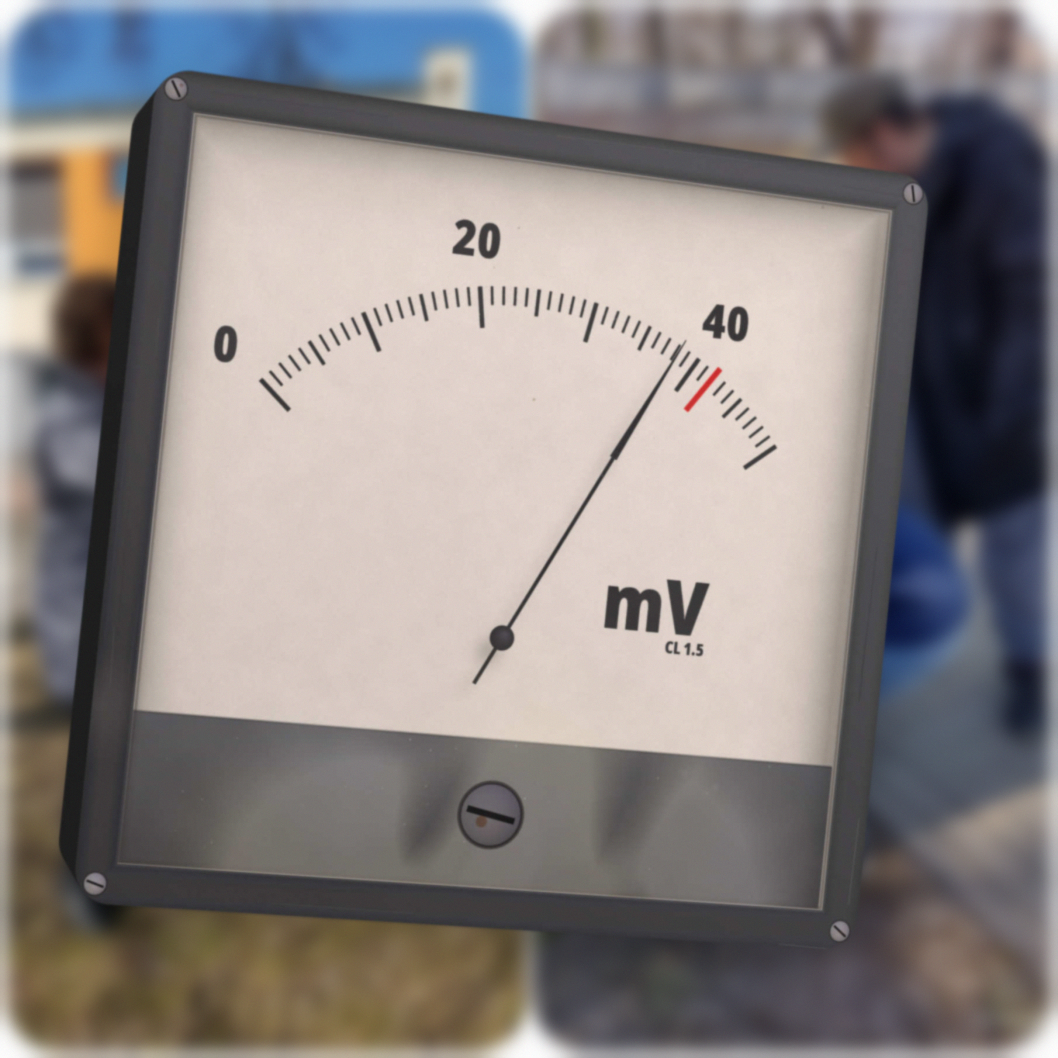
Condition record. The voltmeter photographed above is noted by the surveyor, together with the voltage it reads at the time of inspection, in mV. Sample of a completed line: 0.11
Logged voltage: 38
